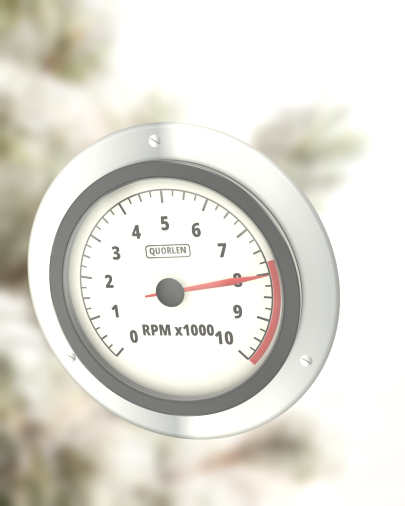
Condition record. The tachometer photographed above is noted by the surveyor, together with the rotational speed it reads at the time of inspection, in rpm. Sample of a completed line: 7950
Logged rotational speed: 8000
